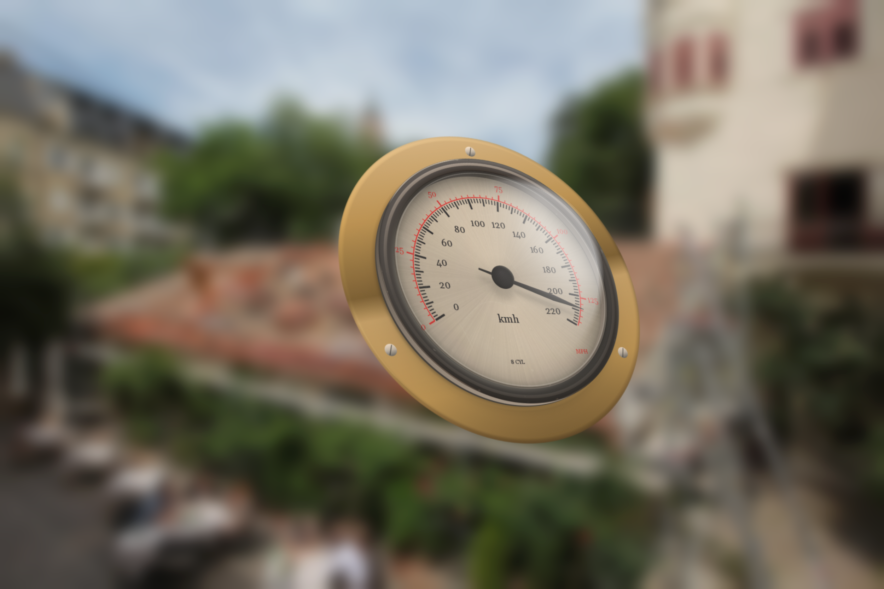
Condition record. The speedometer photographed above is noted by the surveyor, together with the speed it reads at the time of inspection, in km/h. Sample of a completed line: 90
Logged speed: 210
